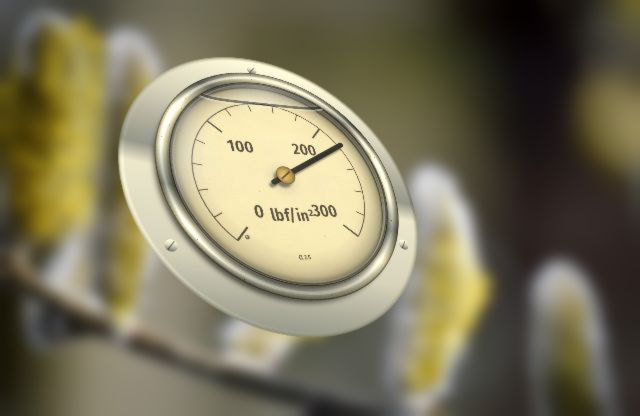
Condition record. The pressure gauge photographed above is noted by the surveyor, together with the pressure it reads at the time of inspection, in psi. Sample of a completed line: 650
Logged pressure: 220
